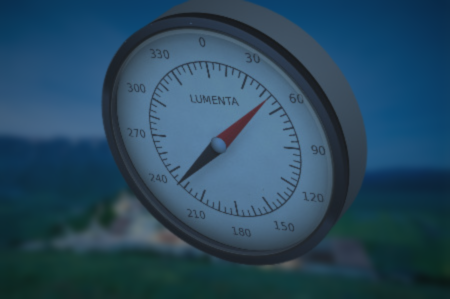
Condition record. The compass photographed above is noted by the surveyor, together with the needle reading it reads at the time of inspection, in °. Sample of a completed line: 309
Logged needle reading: 50
